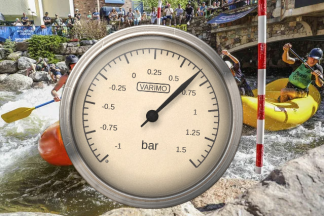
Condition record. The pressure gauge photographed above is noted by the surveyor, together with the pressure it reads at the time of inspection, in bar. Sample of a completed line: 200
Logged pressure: 0.65
